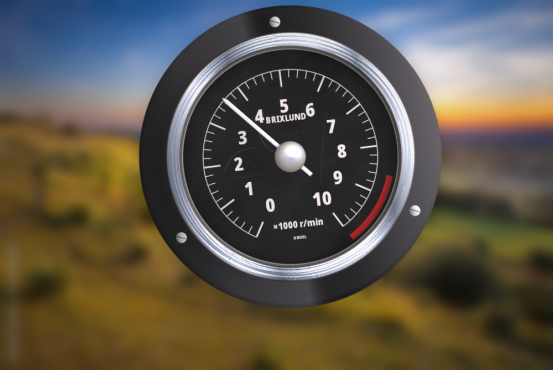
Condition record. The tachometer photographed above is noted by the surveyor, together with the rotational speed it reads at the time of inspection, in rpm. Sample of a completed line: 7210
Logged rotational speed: 3600
